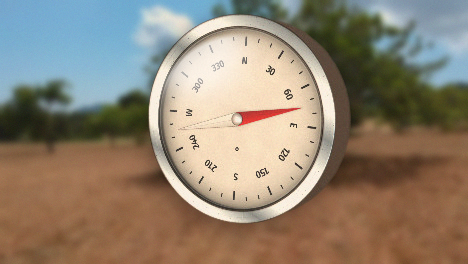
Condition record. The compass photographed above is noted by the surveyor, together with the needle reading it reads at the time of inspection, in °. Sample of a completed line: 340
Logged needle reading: 75
